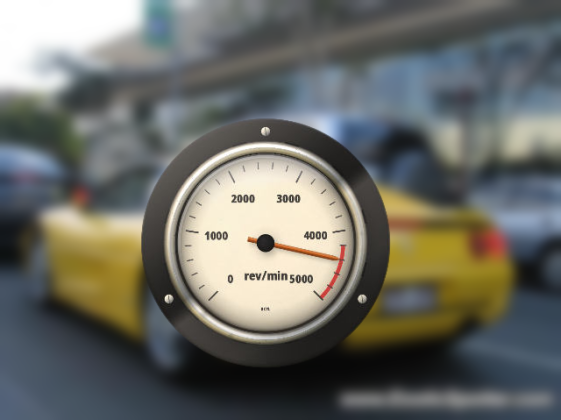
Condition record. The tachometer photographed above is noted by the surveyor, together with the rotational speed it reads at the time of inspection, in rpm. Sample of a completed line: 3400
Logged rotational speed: 4400
